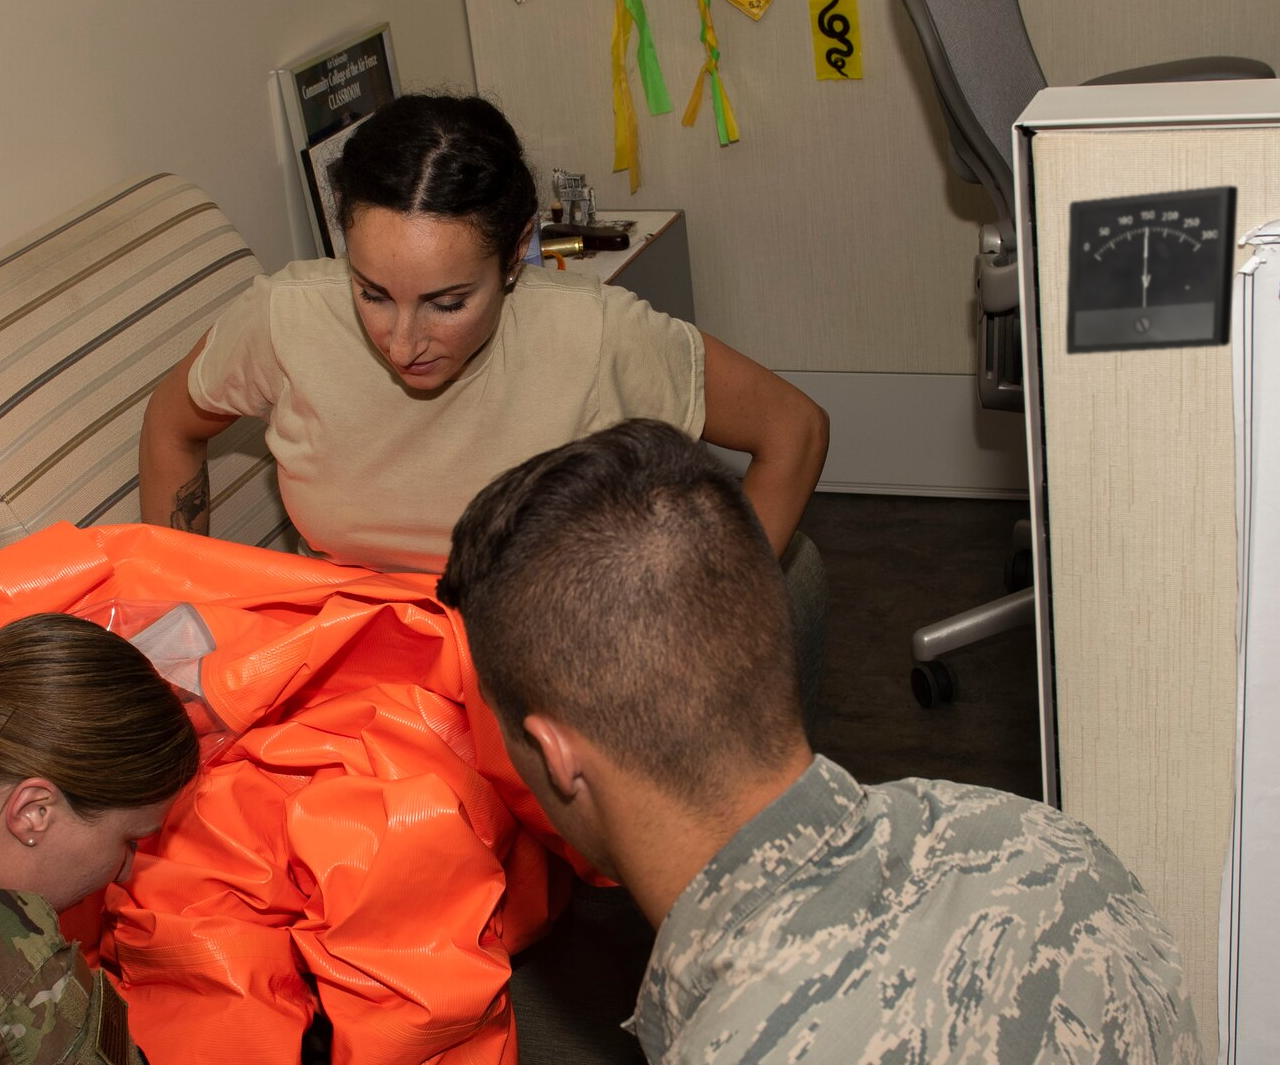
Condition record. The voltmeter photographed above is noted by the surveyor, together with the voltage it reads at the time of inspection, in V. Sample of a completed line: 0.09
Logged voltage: 150
